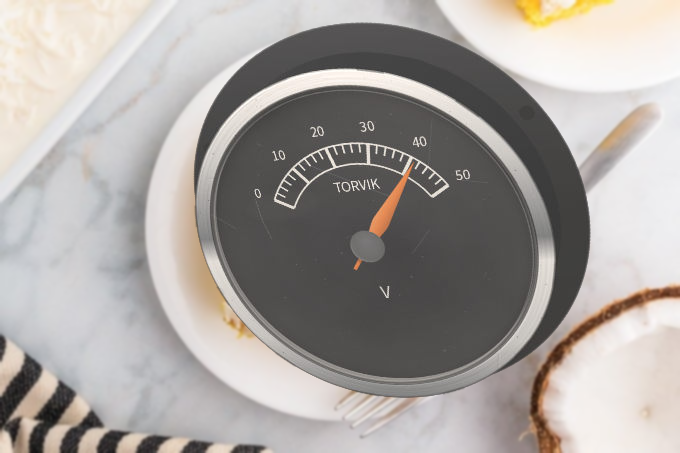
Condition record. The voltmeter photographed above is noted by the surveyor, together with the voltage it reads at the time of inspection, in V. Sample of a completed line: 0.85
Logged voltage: 41
